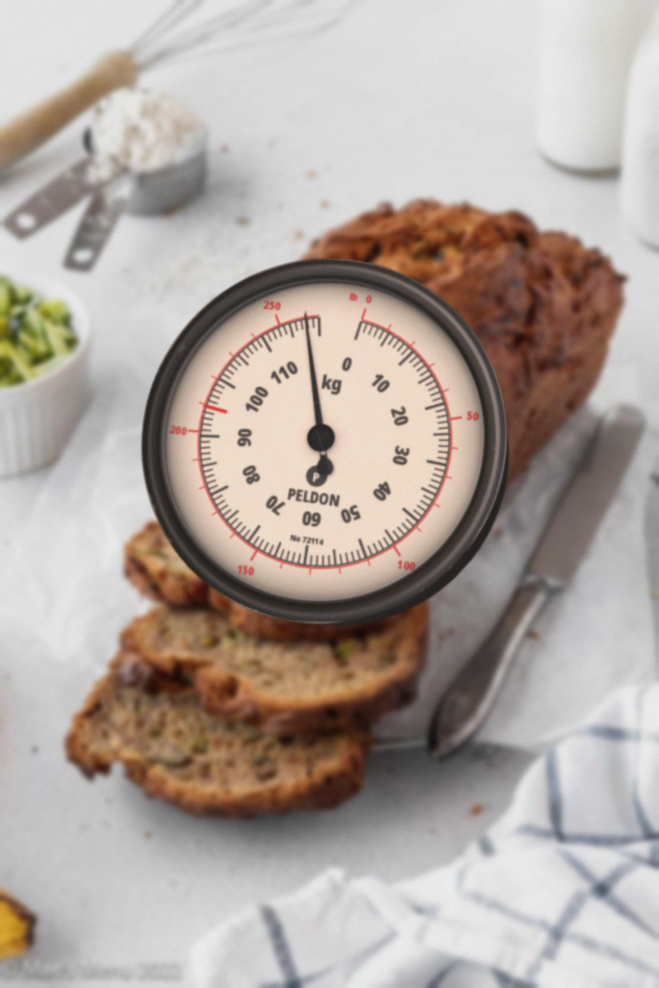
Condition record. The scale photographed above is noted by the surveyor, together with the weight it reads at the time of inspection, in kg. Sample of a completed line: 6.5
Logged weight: 118
